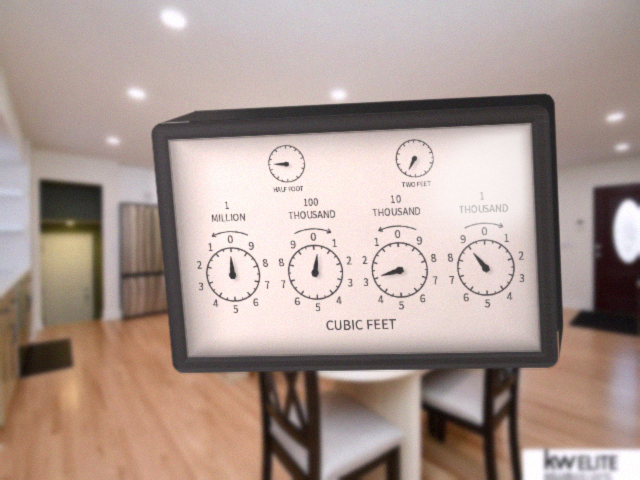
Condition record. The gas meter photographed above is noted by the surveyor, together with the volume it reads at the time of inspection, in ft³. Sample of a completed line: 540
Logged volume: 2900
